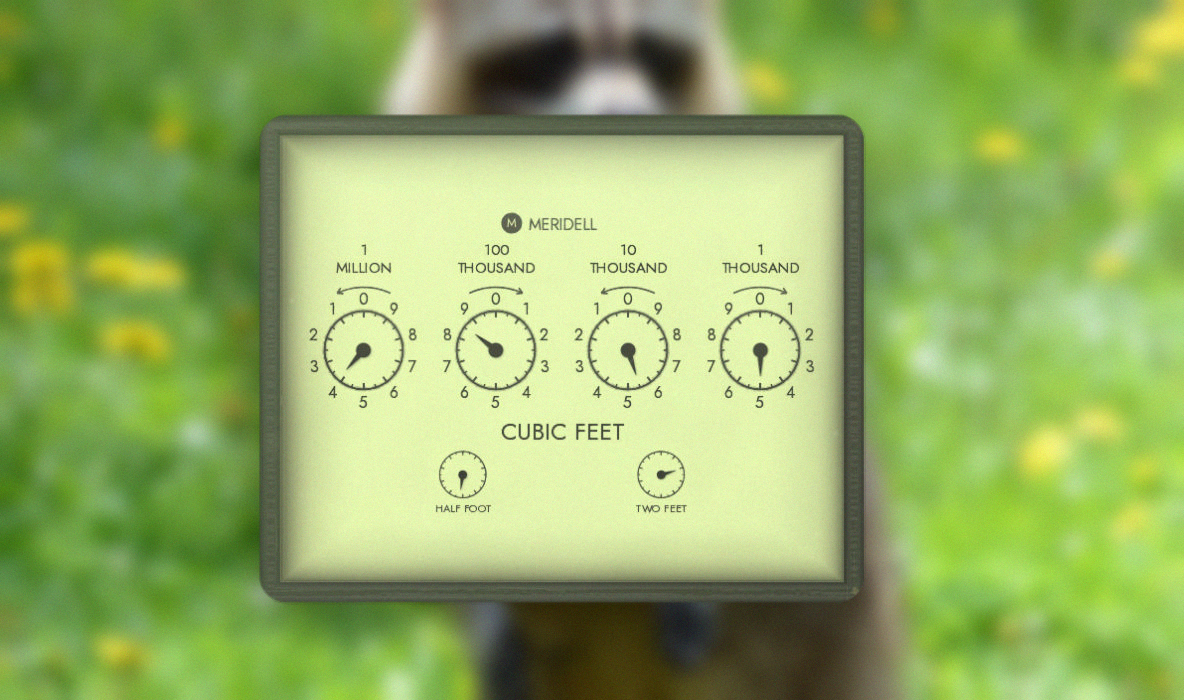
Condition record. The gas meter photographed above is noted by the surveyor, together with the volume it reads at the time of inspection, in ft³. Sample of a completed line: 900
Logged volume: 385500
